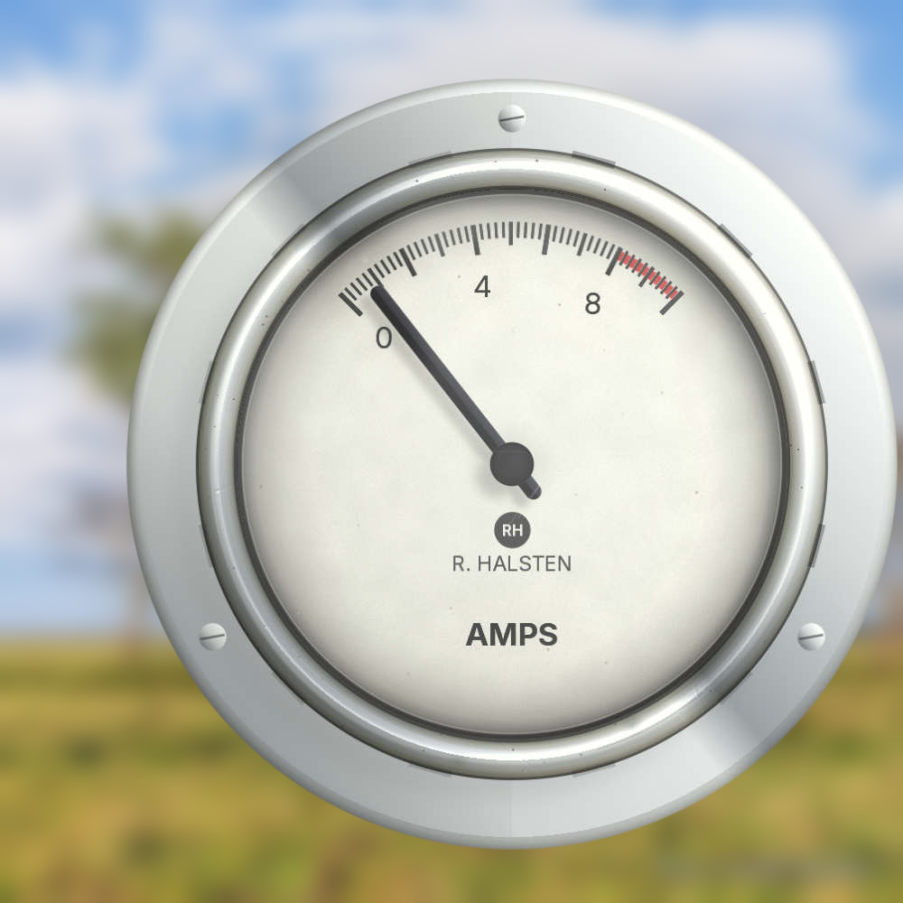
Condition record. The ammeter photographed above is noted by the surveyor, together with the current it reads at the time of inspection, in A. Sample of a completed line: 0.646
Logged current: 0.8
